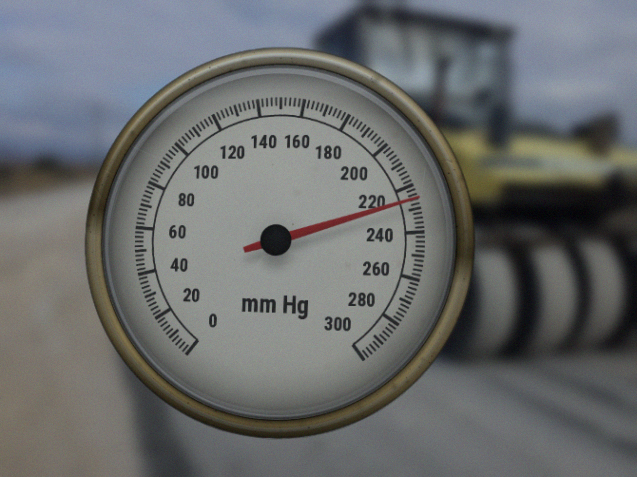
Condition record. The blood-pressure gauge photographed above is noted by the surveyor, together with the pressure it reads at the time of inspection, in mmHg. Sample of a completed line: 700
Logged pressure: 226
